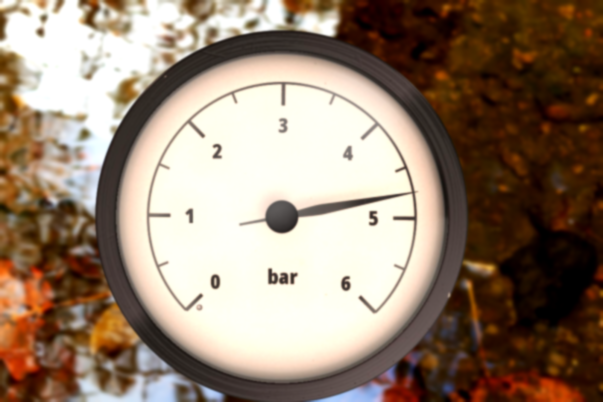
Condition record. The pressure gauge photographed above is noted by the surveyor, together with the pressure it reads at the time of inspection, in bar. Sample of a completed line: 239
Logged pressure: 4.75
